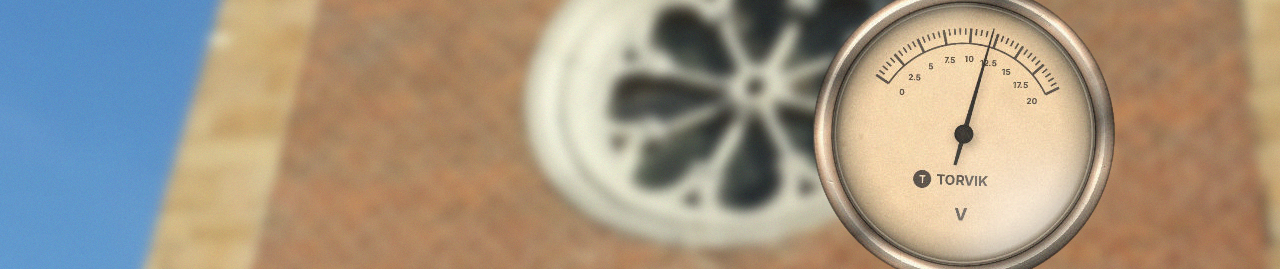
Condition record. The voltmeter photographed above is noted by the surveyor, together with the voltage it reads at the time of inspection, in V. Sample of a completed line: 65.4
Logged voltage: 12
